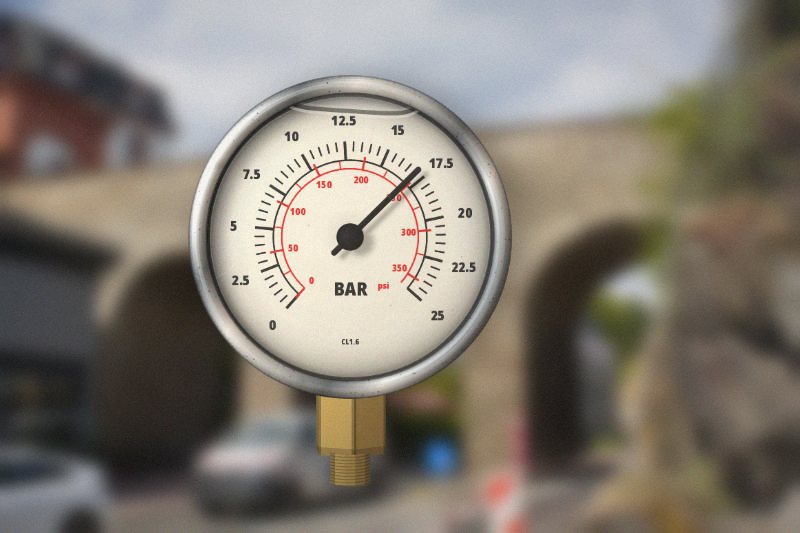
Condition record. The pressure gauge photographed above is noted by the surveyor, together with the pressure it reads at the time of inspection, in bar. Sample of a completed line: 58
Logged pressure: 17
